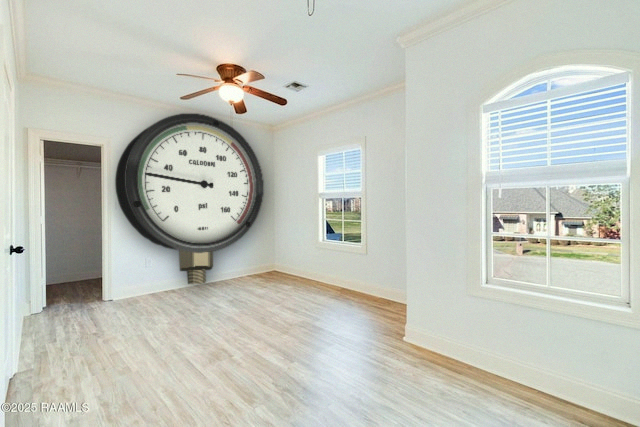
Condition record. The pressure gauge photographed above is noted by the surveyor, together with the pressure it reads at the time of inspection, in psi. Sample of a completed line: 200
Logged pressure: 30
